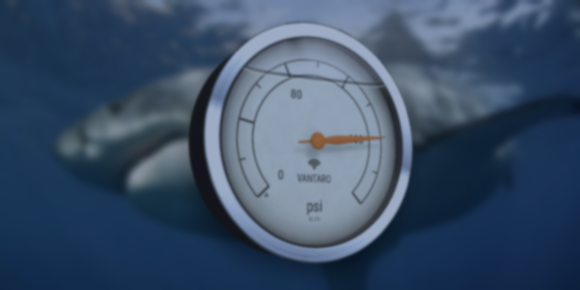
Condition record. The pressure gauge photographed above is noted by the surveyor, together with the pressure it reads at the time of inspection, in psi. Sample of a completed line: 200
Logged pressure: 160
